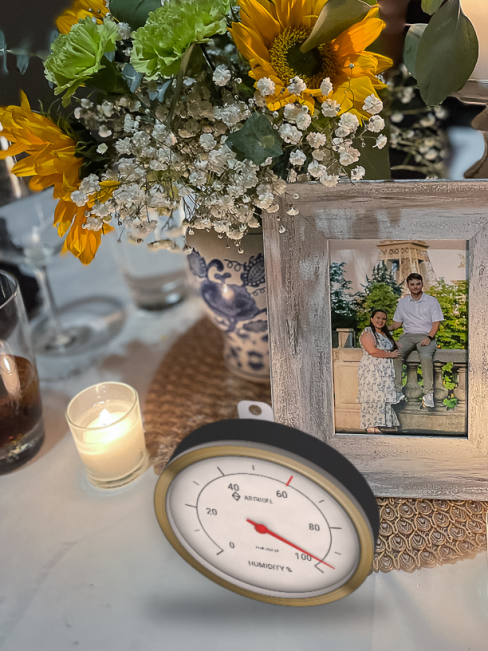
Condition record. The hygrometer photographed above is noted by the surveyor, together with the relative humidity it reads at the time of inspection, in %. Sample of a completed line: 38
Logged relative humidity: 95
